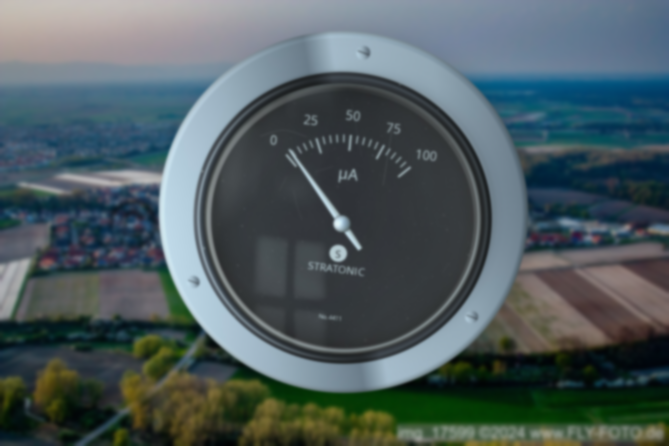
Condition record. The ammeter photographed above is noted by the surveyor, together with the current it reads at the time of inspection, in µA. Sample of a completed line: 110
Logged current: 5
